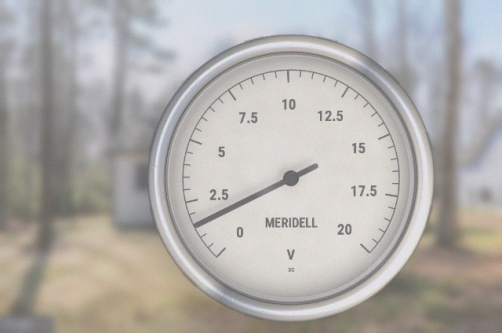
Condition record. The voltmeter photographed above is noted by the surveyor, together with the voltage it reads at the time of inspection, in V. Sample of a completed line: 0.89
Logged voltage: 1.5
